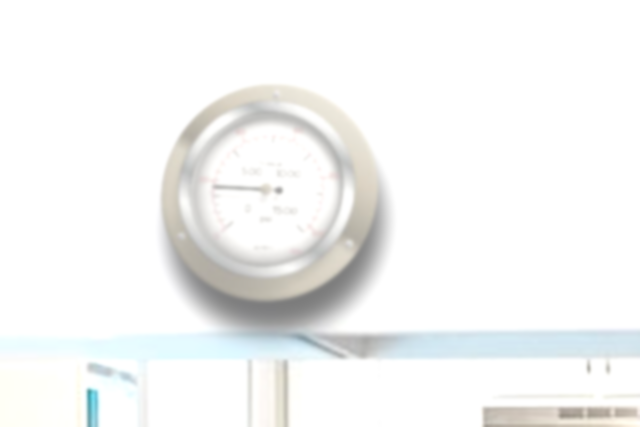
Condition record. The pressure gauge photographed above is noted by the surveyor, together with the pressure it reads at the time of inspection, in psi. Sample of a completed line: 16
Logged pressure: 250
